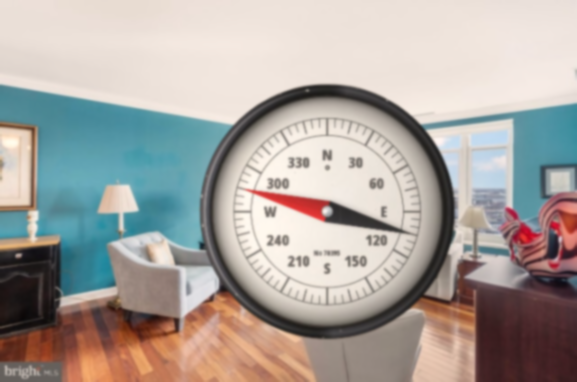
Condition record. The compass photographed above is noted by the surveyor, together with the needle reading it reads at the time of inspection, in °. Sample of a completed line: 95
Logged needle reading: 285
